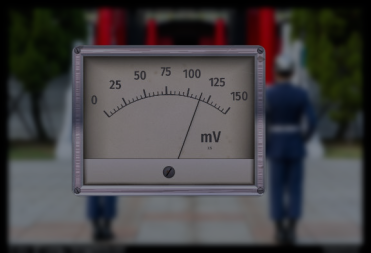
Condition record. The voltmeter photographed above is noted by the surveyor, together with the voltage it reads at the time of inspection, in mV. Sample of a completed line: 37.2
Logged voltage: 115
